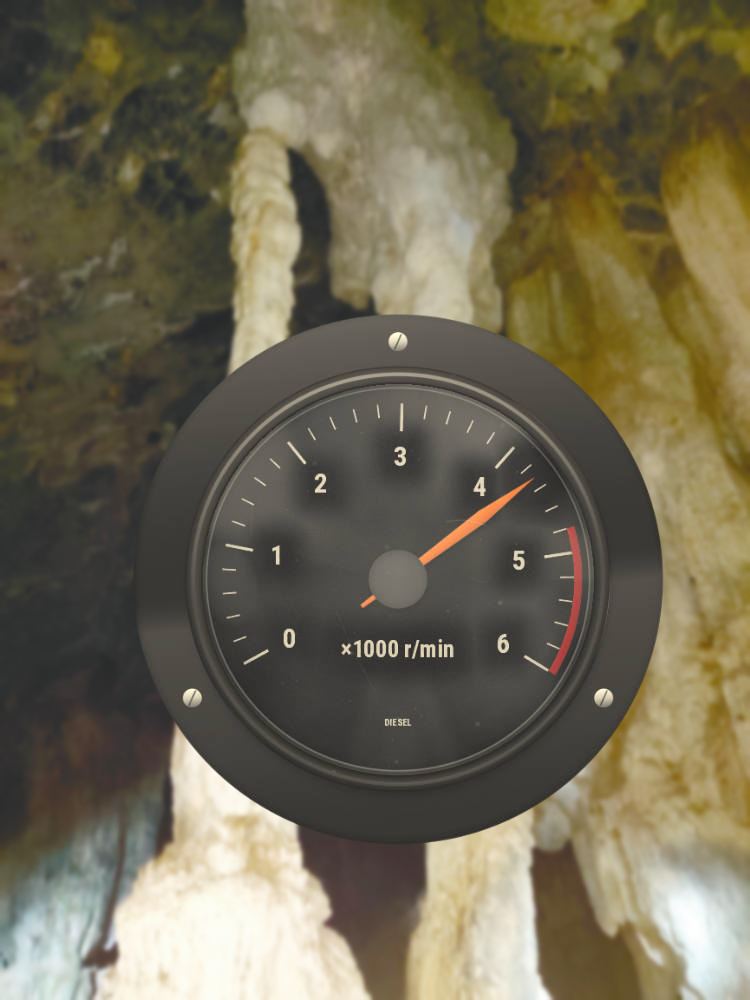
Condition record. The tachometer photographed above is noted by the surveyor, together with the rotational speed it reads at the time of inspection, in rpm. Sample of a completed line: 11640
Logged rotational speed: 4300
